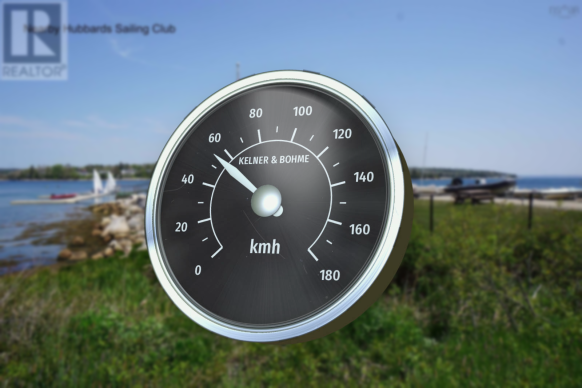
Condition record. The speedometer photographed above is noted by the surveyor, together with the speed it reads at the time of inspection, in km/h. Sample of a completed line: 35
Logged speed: 55
